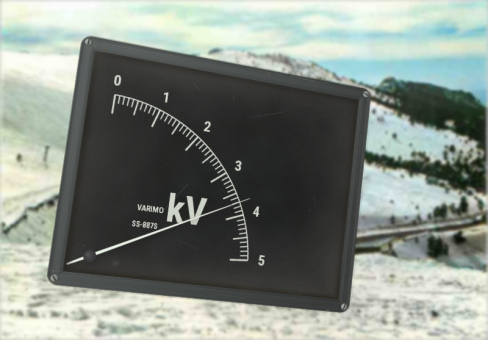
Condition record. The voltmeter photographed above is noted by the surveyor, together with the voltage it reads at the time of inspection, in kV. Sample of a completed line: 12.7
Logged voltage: 3.7
